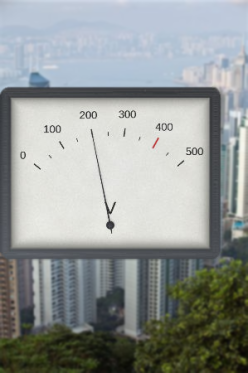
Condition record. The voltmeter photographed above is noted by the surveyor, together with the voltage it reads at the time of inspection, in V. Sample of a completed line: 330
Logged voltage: 200
